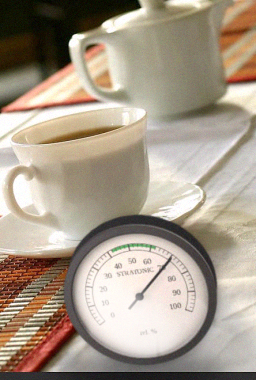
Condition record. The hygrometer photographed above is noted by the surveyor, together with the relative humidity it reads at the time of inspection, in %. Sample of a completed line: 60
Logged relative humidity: 70
